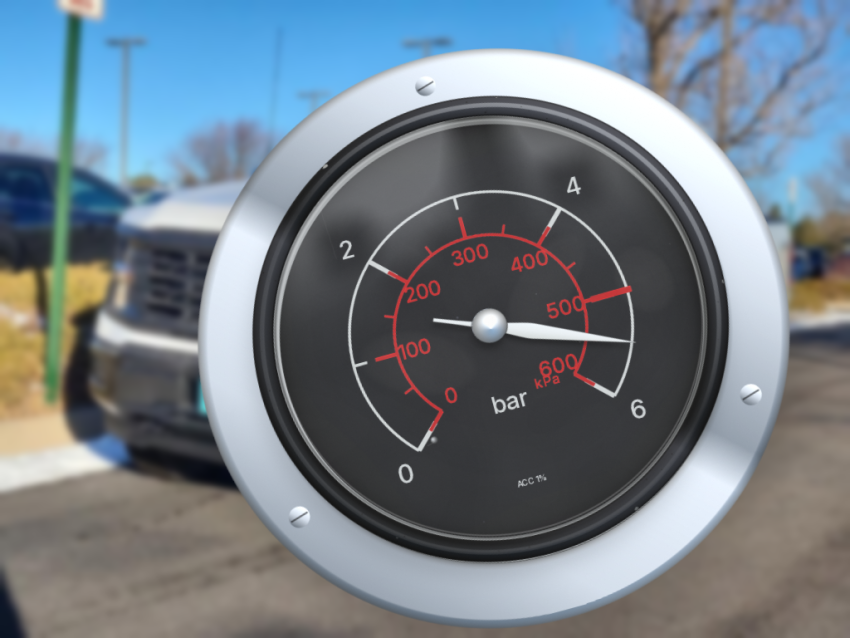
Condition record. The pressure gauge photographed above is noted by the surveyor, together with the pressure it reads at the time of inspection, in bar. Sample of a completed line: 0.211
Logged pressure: 5.5
